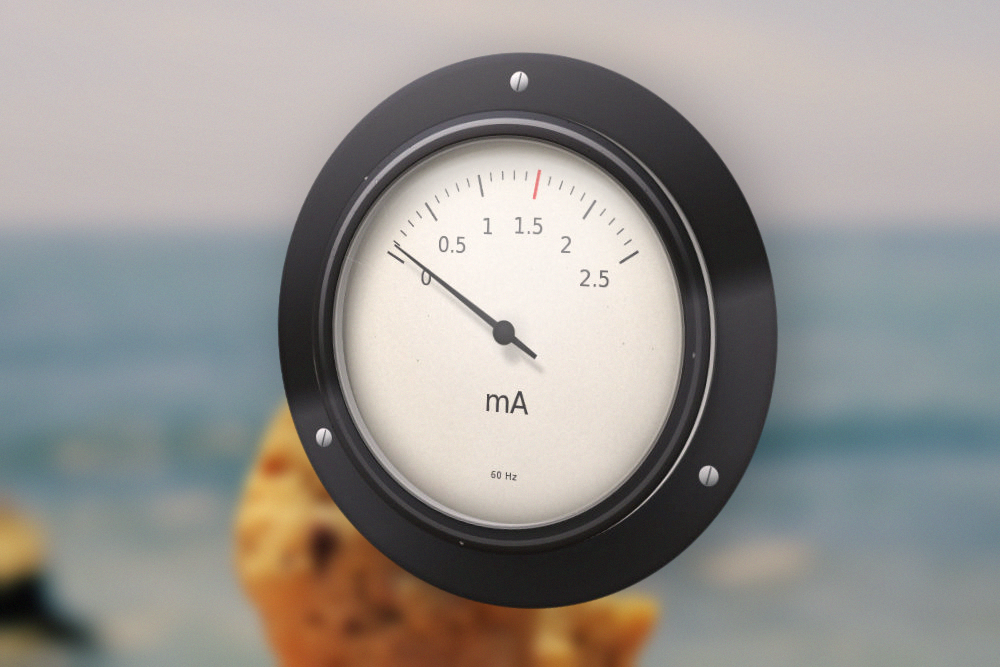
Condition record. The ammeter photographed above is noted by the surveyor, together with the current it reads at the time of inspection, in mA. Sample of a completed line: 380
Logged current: 0.1
